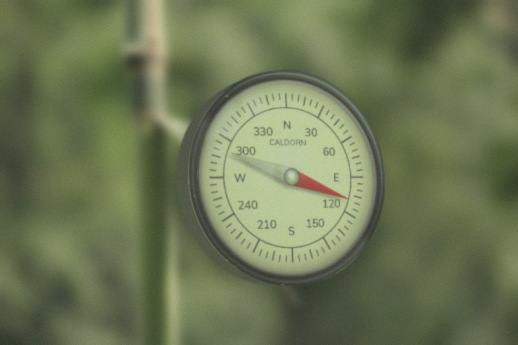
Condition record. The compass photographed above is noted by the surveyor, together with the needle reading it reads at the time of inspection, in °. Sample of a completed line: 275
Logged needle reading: 110
